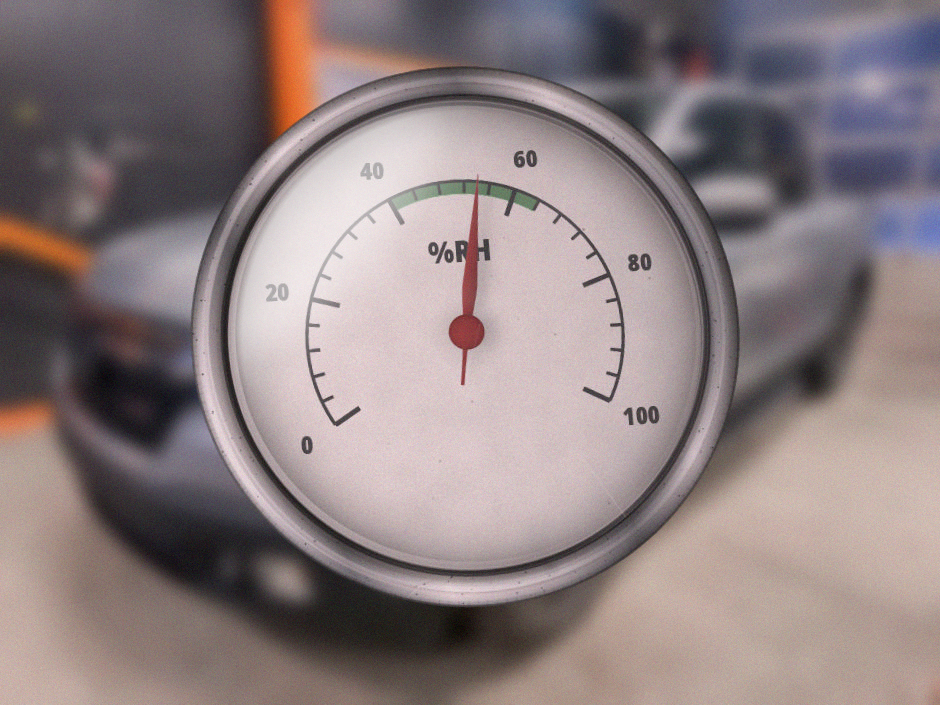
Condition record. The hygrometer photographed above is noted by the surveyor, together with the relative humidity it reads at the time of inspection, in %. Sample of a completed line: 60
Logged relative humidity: 54
